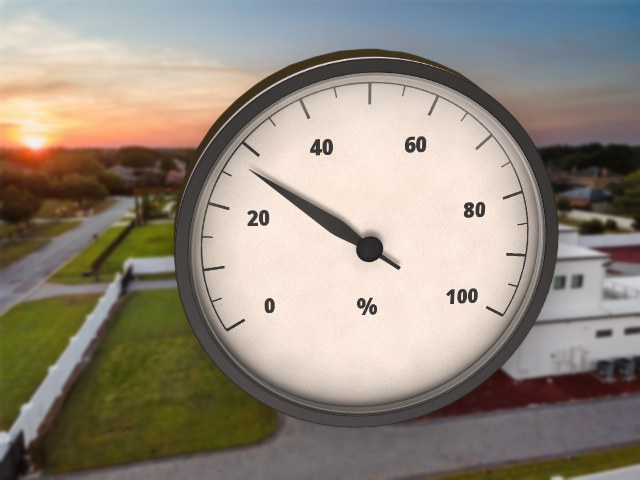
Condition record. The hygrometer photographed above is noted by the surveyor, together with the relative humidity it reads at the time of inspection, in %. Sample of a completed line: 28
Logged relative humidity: 27.5
